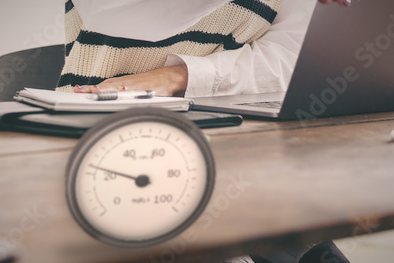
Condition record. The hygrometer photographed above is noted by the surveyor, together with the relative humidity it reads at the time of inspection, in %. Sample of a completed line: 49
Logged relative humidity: 24
